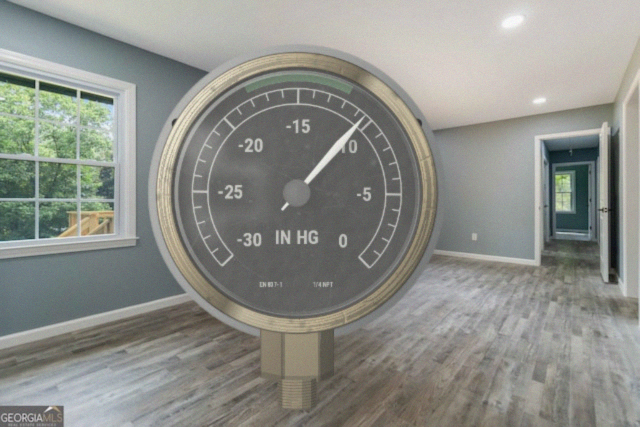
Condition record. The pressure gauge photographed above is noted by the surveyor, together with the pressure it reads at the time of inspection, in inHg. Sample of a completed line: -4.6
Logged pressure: -10.5
